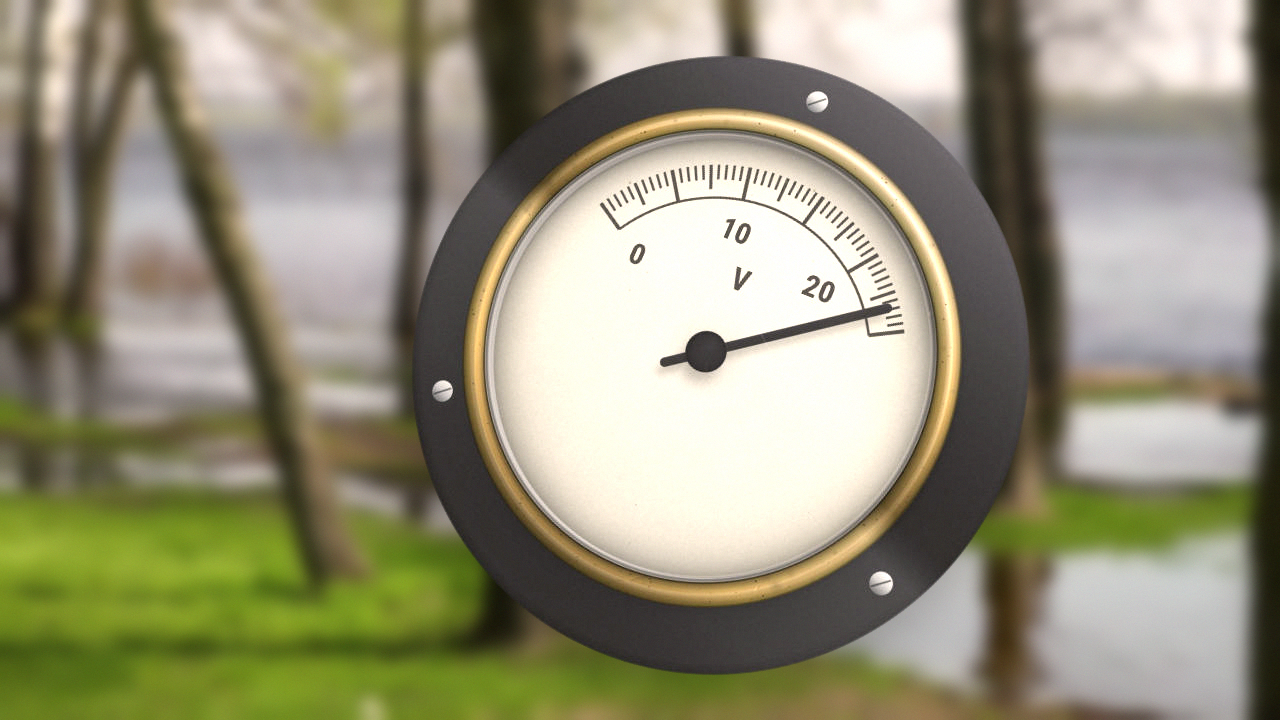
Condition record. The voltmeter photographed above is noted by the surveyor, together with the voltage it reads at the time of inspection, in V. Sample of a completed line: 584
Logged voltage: 23.5
